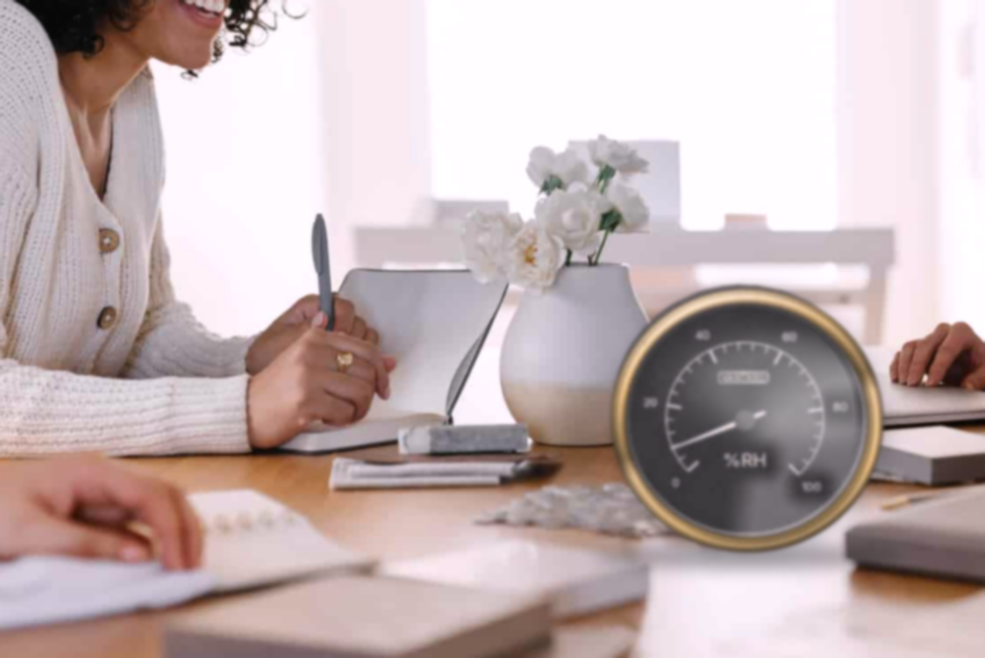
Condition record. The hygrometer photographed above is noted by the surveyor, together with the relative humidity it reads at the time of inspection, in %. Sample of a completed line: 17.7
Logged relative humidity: 8
